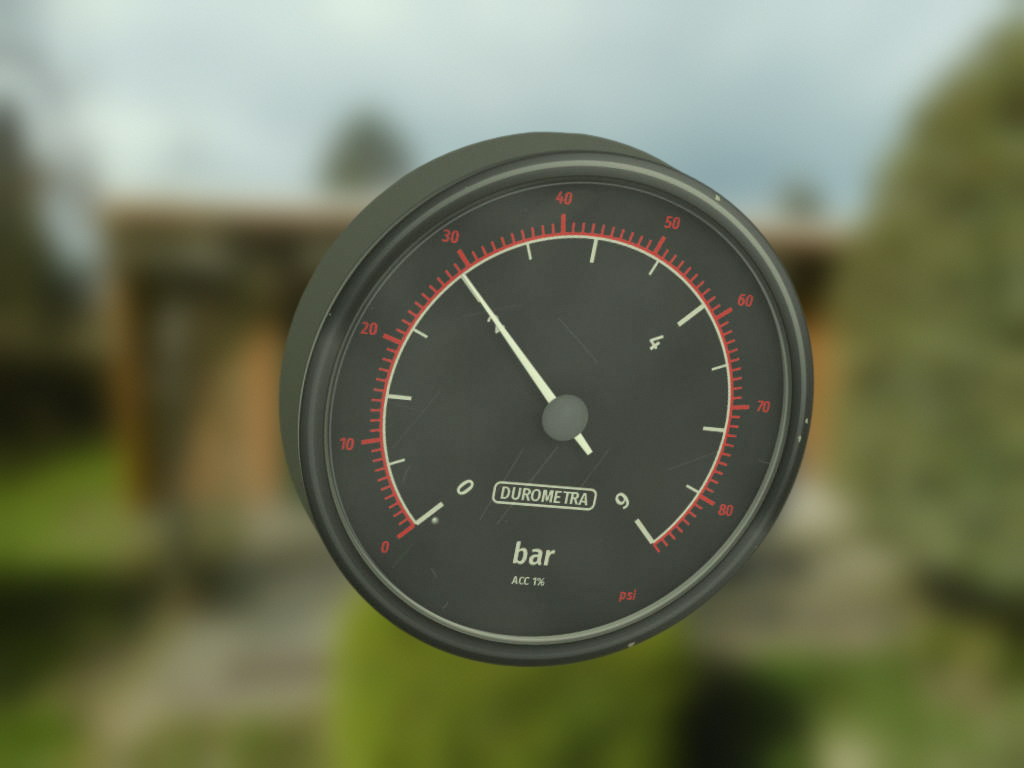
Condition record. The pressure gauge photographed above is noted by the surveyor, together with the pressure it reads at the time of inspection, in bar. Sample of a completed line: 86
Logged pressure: 2
